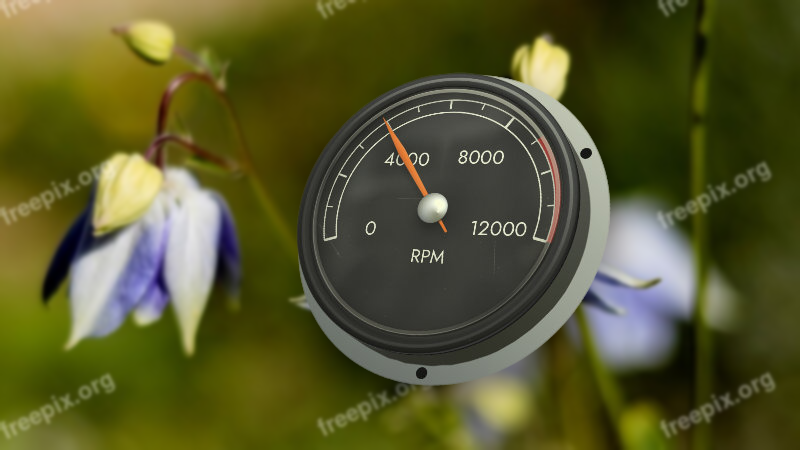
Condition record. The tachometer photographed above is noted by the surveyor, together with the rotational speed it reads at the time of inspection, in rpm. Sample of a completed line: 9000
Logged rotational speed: 4000
